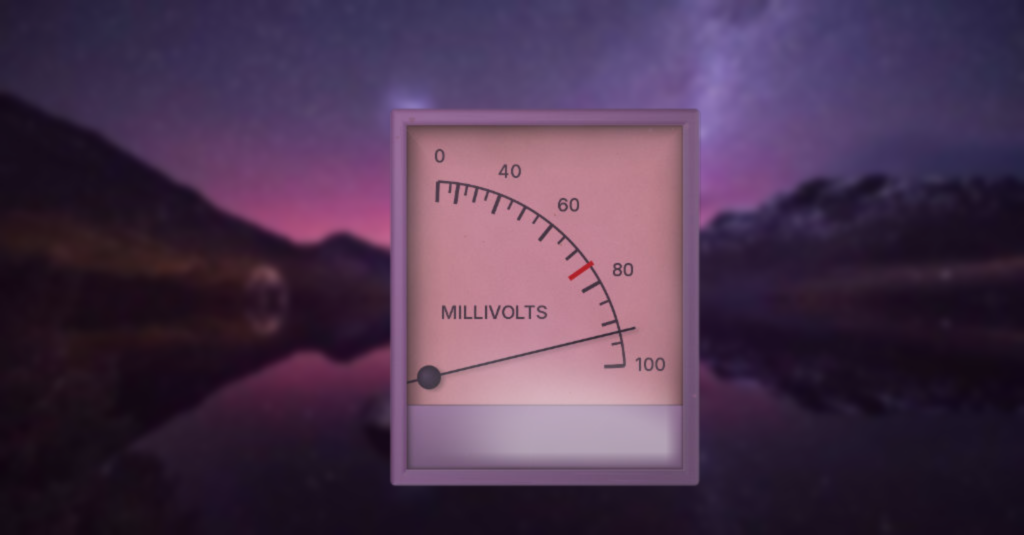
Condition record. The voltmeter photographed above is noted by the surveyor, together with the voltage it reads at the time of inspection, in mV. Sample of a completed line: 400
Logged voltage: 92.5
